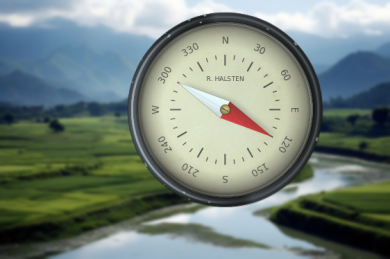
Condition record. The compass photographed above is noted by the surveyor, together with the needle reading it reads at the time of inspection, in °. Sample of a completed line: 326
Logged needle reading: 120
